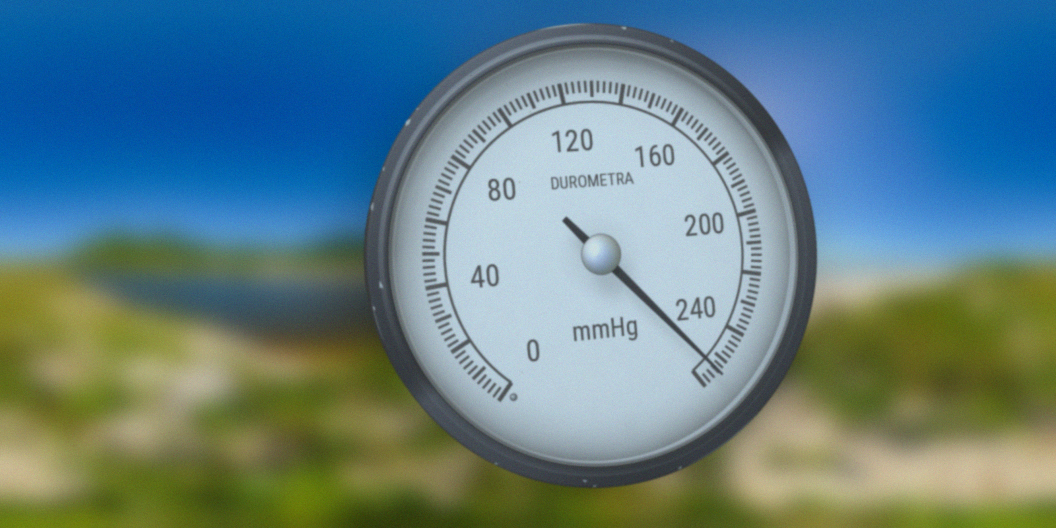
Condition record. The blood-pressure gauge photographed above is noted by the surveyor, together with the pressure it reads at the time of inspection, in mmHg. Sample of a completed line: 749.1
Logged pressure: 254
